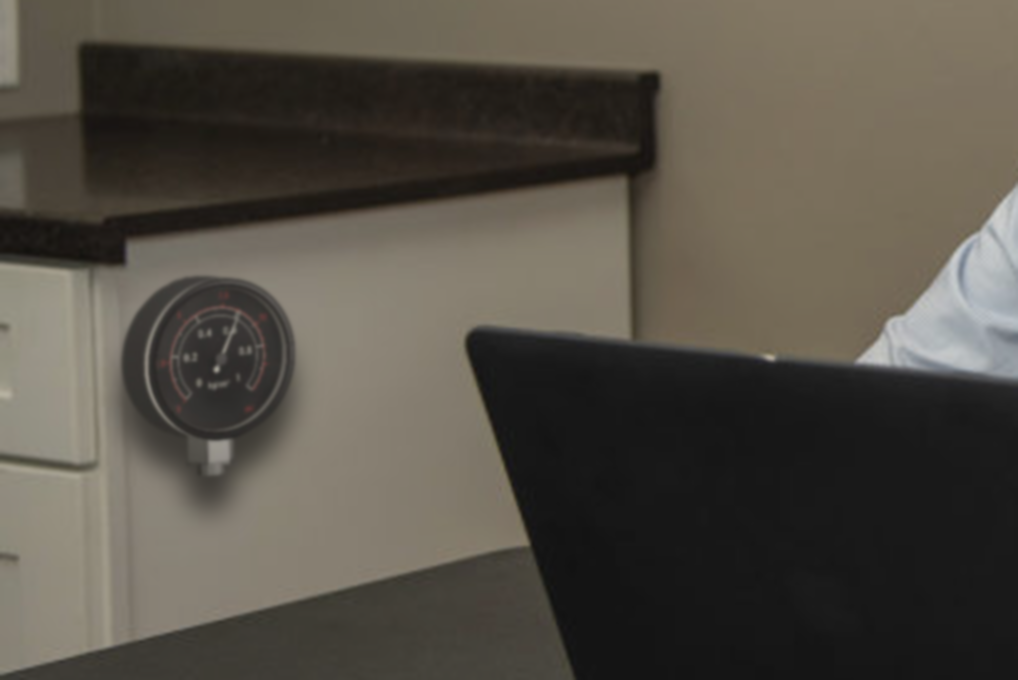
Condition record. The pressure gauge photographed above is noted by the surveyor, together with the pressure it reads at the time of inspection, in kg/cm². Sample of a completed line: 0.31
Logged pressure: 0.6
